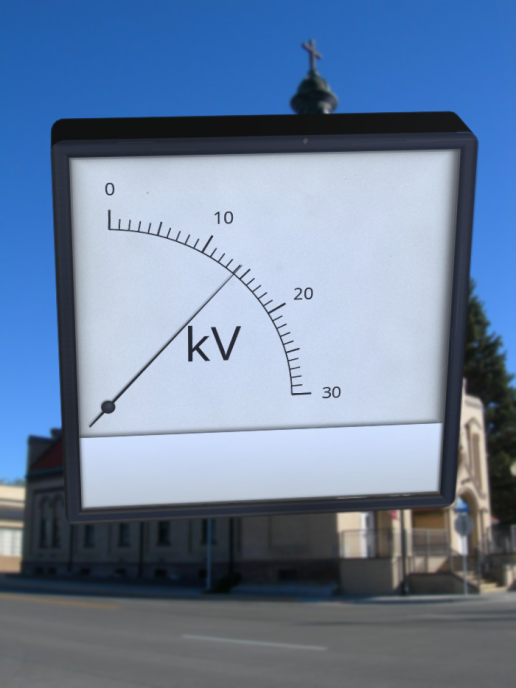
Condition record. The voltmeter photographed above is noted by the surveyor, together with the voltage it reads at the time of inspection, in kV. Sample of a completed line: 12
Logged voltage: 14
